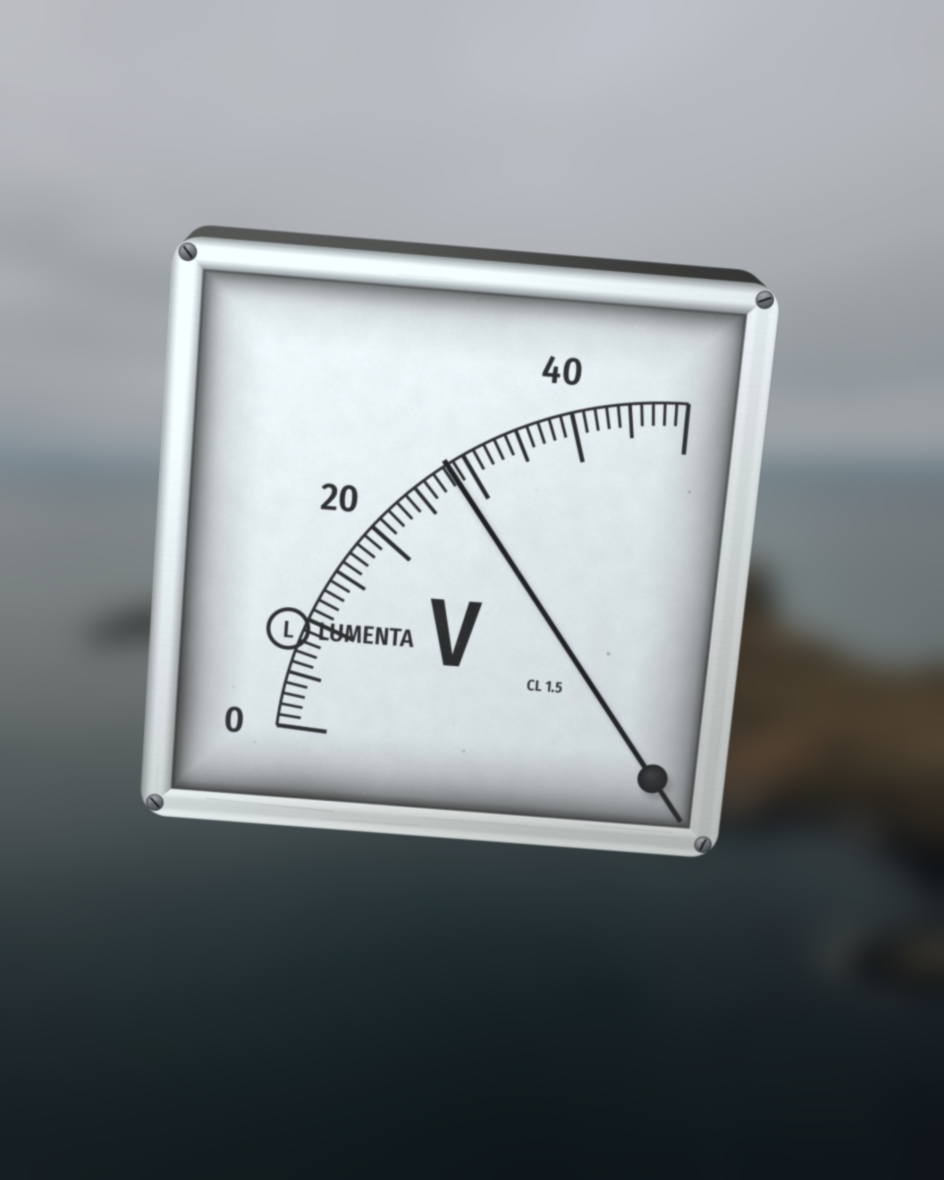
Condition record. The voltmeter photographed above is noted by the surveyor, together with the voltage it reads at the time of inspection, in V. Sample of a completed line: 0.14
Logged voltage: 28.5
